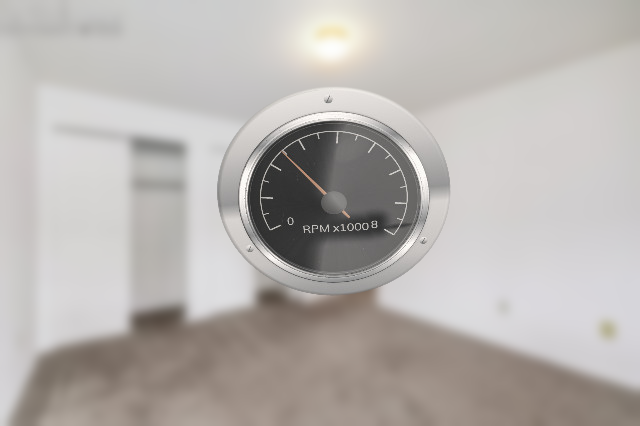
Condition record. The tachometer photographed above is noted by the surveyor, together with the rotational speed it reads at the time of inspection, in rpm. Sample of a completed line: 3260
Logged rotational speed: 2500
